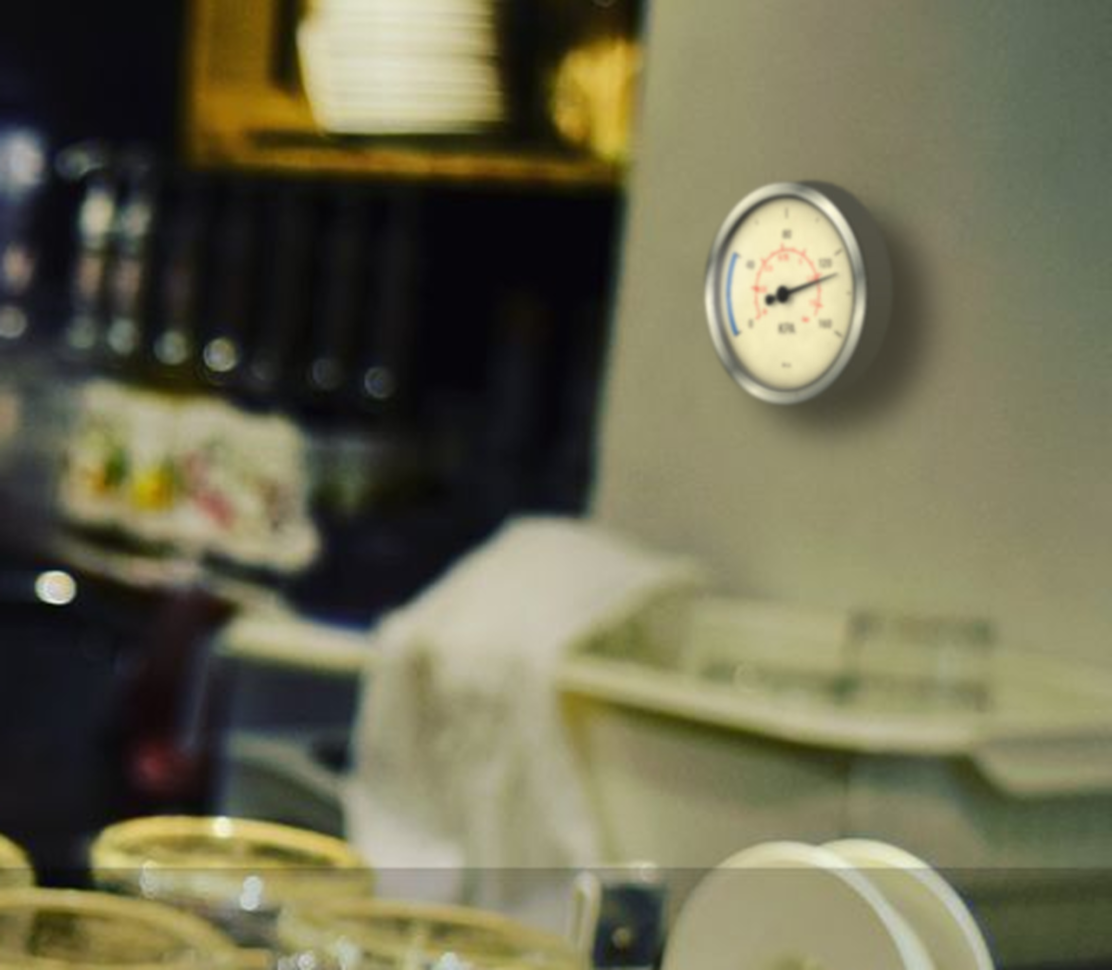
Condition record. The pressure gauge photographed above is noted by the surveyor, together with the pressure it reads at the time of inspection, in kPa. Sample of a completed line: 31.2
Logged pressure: 130
